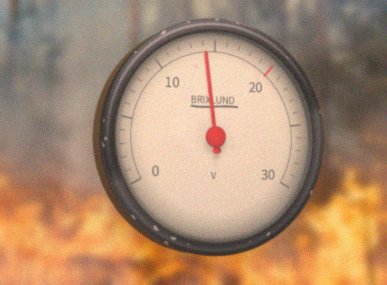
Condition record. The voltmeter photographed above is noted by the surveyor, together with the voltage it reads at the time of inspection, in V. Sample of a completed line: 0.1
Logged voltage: 14
